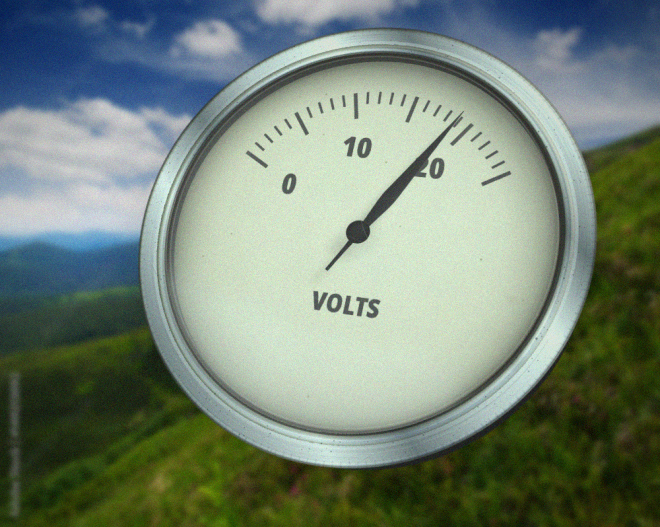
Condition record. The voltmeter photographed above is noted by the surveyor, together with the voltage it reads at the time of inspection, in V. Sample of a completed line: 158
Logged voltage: 19
